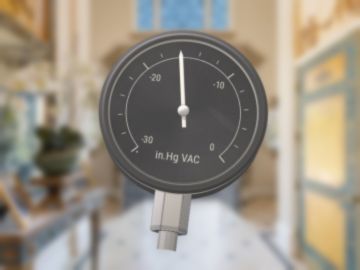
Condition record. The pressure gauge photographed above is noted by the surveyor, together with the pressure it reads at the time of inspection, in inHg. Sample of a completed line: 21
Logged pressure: -16
